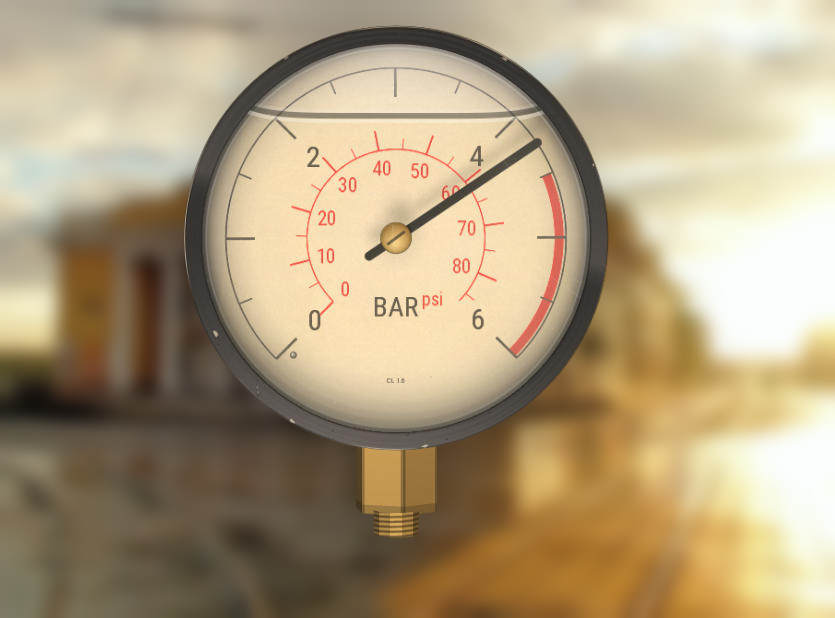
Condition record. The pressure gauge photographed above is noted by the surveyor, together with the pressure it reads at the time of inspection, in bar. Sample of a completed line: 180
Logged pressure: 4.25
